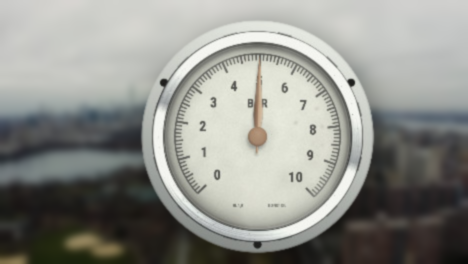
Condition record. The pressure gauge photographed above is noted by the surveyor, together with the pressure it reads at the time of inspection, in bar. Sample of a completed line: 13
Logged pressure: 5
